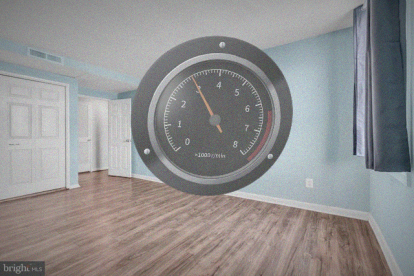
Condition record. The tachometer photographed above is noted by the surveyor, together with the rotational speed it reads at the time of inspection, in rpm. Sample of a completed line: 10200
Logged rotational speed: 3000
